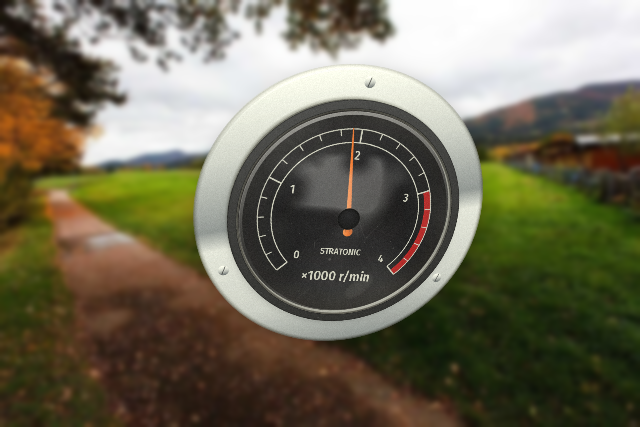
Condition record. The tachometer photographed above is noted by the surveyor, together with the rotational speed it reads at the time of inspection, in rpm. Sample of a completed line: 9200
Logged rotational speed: 1900
